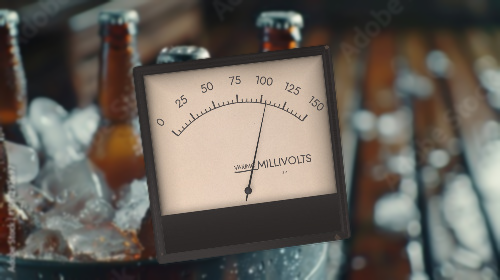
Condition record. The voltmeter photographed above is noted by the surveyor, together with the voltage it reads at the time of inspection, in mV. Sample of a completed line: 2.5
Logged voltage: 105
